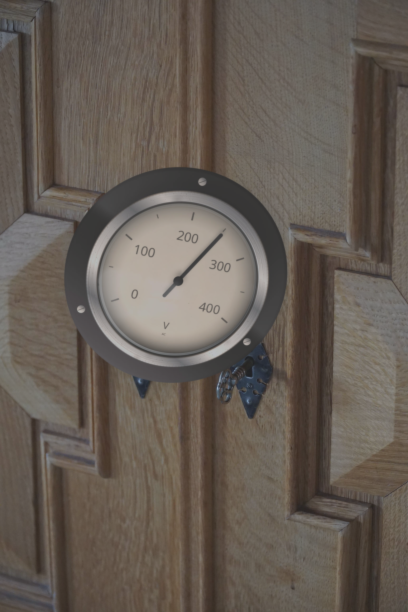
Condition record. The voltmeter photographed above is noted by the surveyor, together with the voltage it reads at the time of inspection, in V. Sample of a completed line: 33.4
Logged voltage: 250
